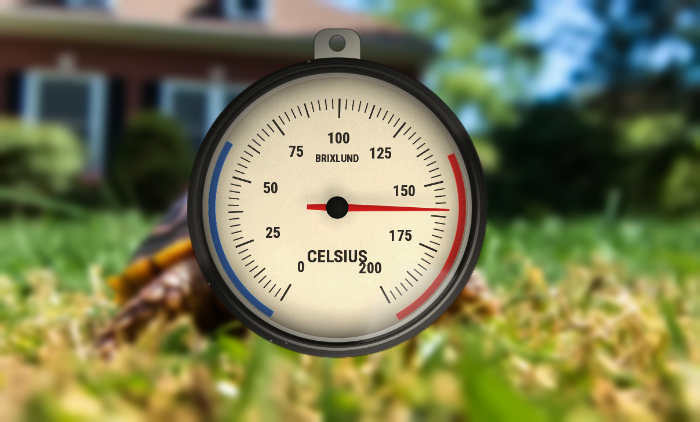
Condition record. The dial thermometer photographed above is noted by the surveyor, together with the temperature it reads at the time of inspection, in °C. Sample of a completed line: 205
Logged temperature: 160
